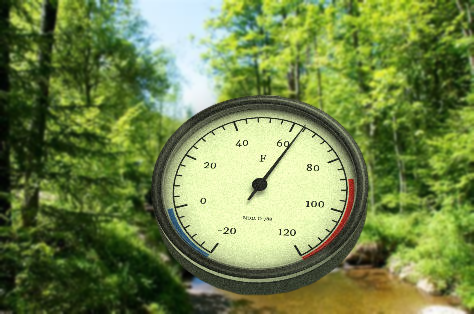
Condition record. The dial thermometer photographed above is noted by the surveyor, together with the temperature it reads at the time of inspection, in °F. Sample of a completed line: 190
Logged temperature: 64
